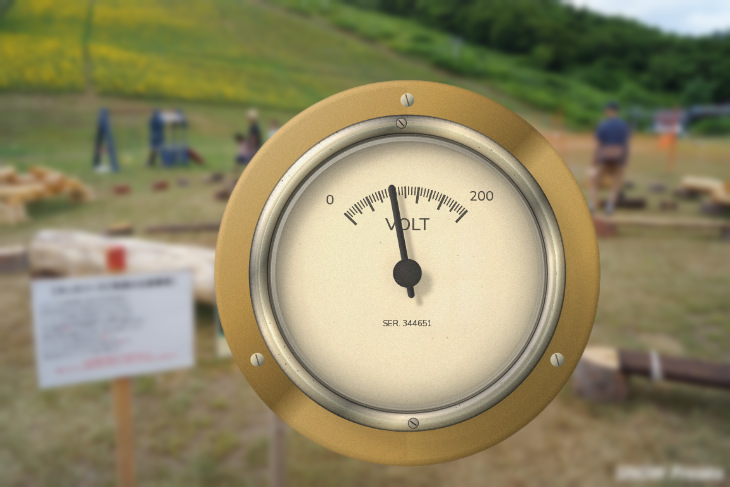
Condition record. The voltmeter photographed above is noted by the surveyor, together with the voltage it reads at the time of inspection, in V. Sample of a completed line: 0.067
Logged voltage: 80
